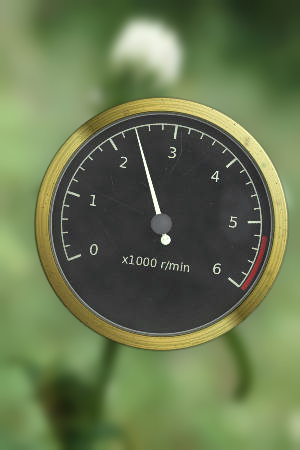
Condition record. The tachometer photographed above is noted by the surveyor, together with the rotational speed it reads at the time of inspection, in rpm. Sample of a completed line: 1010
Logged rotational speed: 2400
